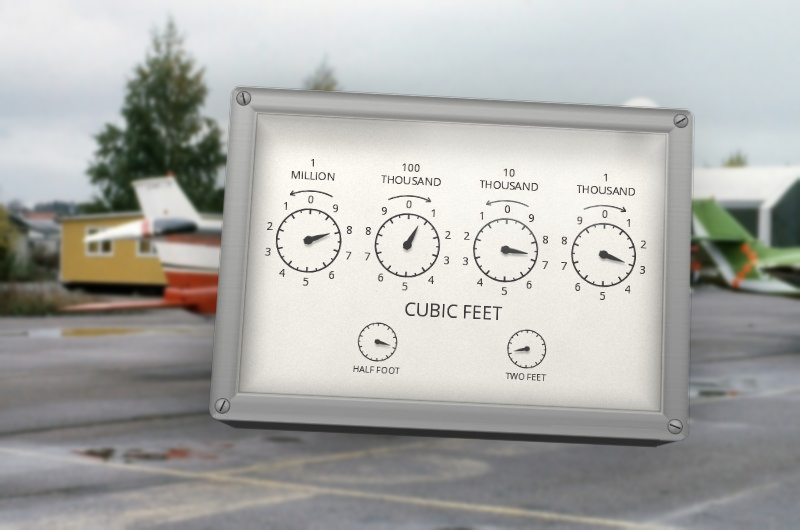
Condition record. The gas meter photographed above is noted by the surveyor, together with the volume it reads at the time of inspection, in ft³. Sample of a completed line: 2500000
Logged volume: 807300
